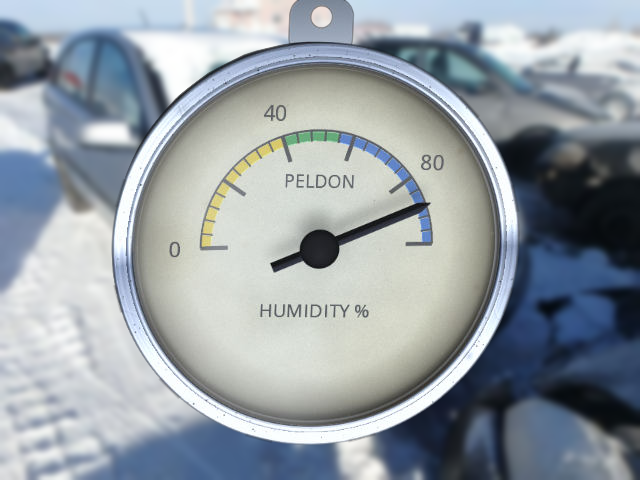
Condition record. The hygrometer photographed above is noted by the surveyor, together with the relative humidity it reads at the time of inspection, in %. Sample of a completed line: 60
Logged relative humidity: 88
